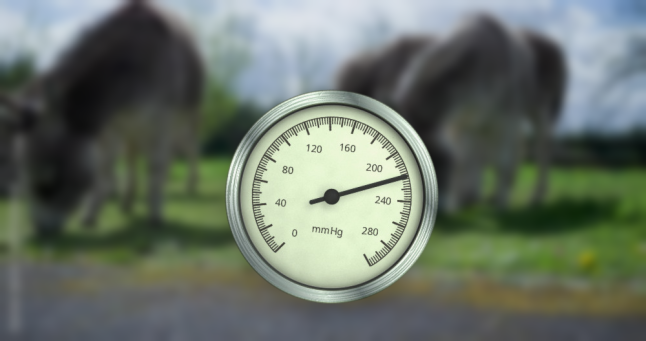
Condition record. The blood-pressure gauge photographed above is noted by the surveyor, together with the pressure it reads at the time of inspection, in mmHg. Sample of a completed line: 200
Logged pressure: 220
